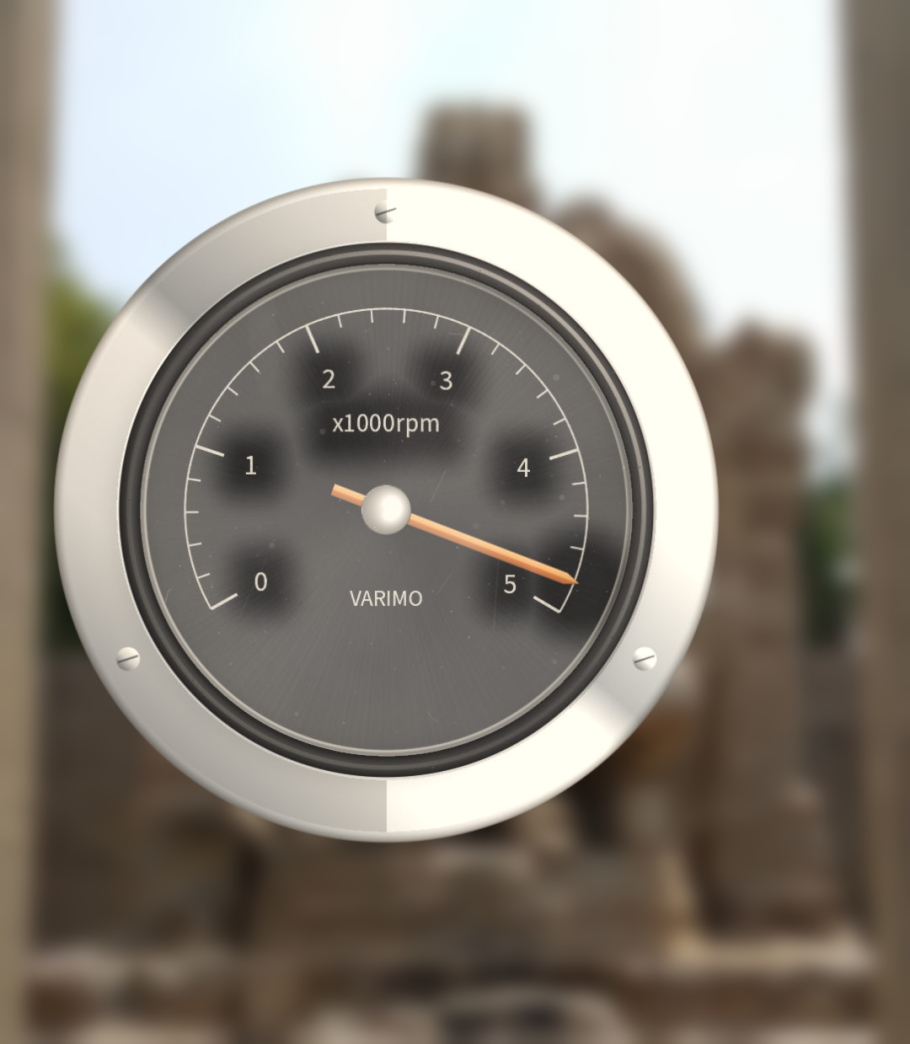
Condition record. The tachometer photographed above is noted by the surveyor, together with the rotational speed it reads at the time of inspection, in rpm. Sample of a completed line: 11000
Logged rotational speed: 4800
